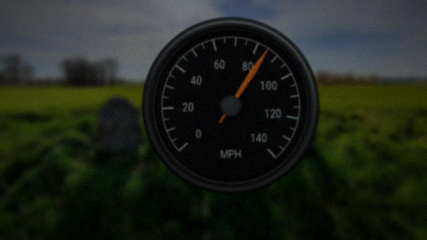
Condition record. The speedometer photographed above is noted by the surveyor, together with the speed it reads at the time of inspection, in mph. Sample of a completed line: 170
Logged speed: 85
